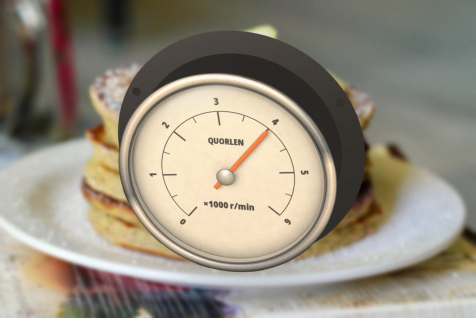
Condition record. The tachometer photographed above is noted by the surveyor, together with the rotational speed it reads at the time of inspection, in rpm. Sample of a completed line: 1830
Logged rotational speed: 4000
